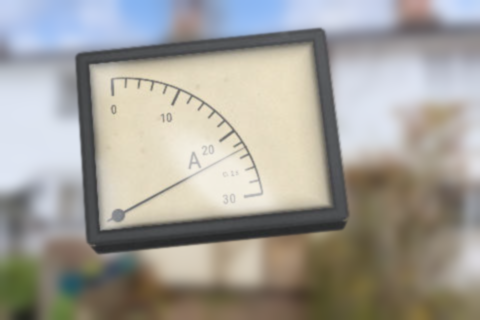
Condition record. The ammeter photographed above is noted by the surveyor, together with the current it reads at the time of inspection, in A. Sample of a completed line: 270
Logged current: 23
